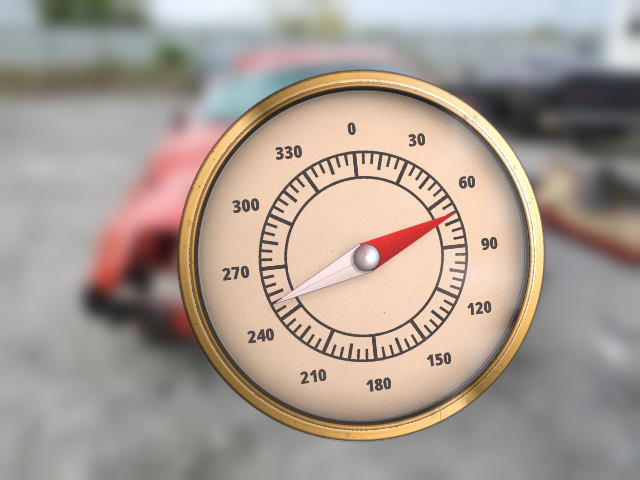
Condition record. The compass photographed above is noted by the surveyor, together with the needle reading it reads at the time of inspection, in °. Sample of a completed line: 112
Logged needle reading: 70
